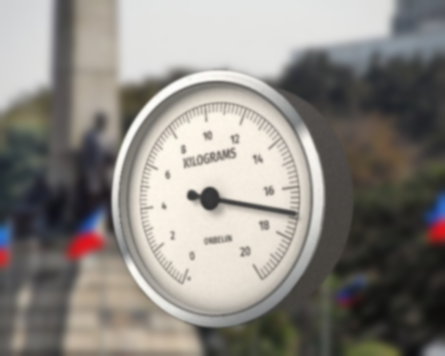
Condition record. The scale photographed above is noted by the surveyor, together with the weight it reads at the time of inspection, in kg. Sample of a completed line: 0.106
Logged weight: 17
